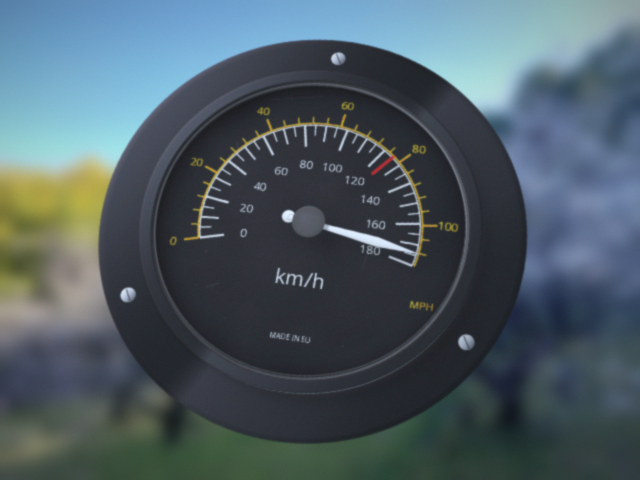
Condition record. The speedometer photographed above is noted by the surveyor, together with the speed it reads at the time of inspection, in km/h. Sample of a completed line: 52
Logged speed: 175
